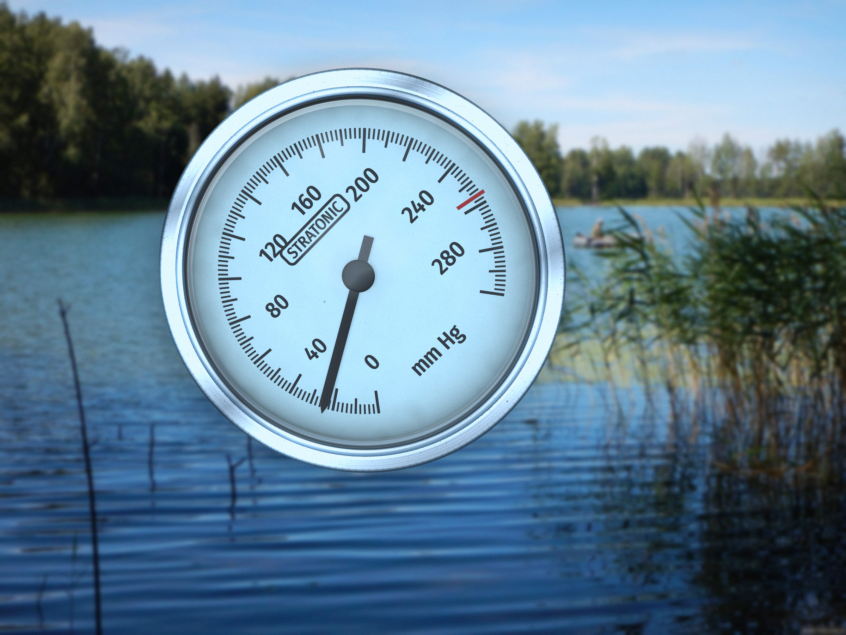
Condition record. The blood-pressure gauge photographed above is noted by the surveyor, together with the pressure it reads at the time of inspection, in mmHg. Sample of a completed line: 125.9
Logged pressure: 24
